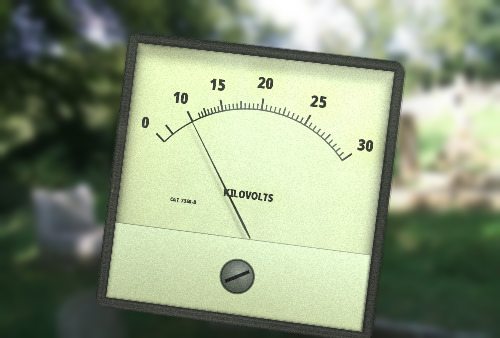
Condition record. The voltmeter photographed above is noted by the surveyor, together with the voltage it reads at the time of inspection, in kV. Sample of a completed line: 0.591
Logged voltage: 10
